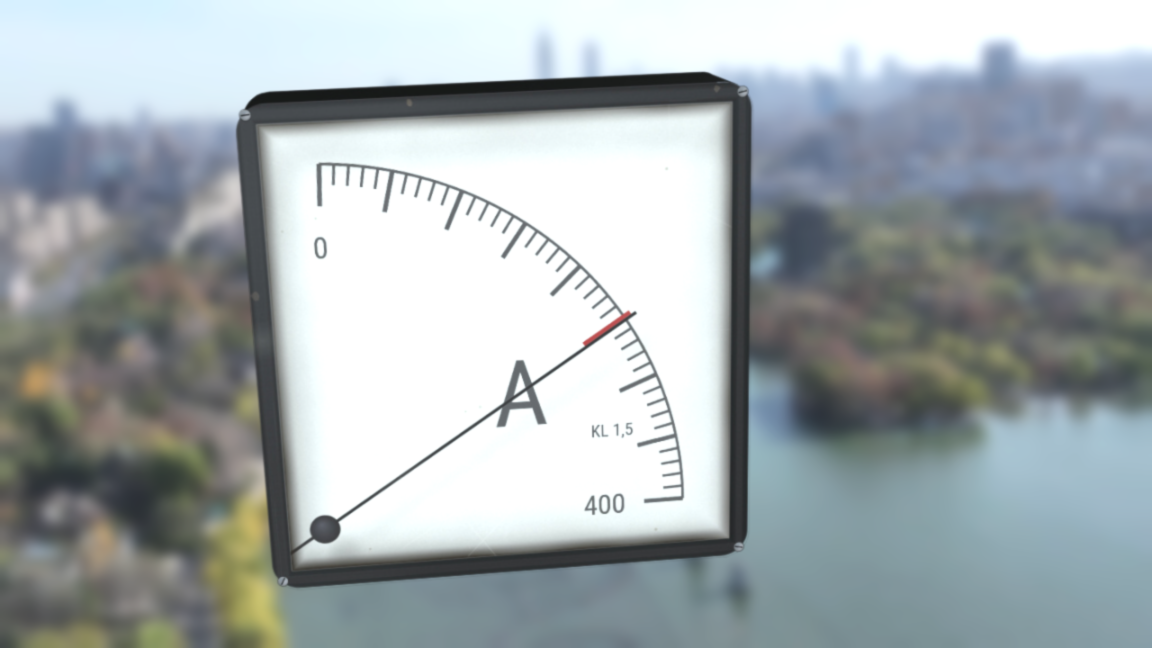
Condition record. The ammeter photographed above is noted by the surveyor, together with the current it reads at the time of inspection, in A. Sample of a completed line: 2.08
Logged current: 250
